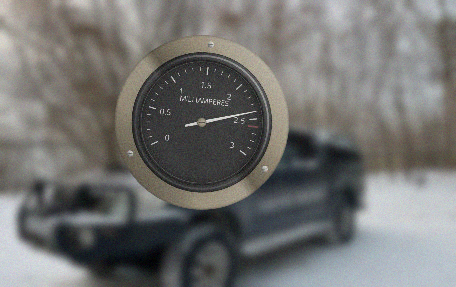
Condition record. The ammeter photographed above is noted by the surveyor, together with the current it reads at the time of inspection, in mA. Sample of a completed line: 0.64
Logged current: 2.4
